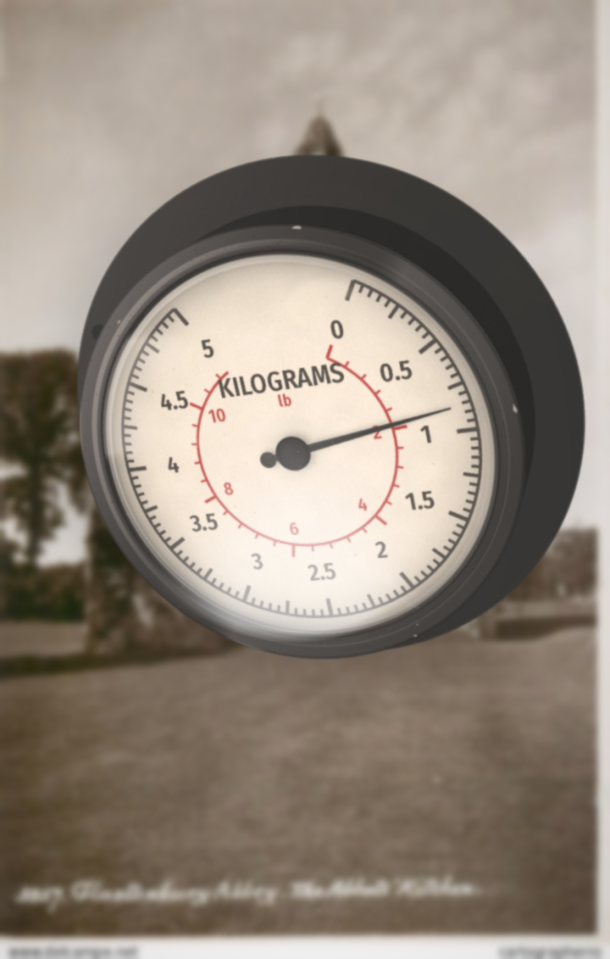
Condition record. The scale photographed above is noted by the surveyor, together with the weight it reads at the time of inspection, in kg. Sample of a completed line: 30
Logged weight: 0.85
